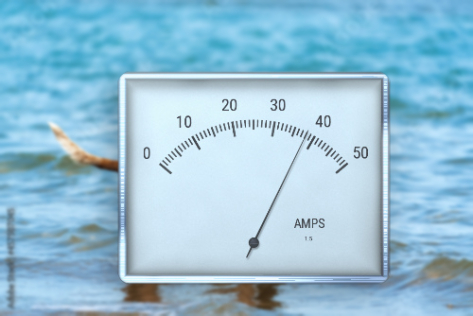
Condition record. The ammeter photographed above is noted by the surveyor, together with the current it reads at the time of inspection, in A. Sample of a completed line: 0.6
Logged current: 38
